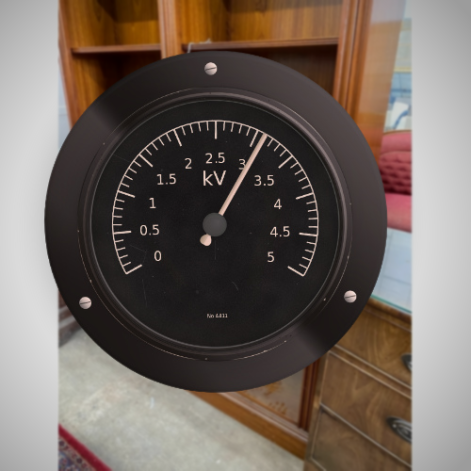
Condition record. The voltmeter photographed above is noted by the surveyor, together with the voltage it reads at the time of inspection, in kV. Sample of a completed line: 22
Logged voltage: 3.1
